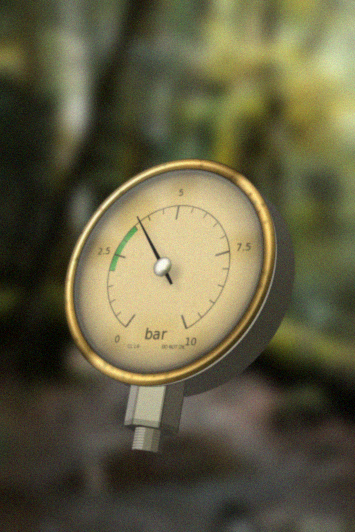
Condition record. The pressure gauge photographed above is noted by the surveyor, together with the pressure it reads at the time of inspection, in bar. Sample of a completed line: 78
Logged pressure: 3.75
